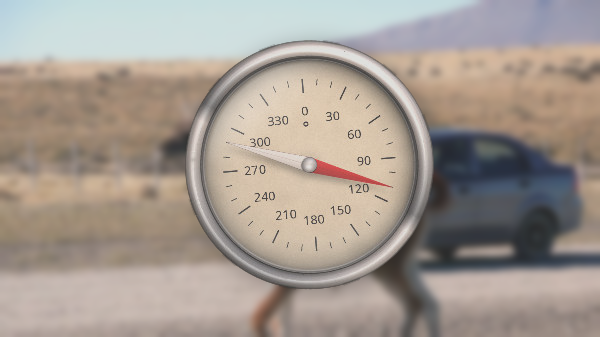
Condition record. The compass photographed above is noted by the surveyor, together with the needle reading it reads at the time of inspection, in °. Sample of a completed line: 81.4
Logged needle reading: 110
